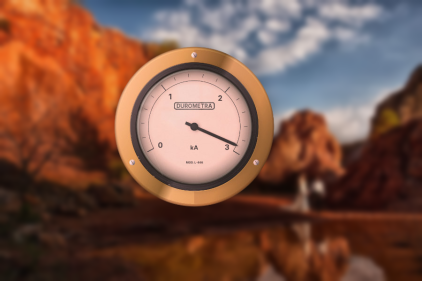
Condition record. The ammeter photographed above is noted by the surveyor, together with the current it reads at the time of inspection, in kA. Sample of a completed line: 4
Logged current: 2.9
